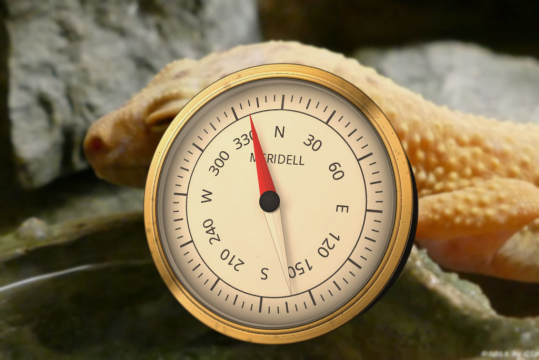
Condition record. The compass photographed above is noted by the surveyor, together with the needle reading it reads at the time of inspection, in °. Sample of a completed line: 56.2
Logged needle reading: 340
